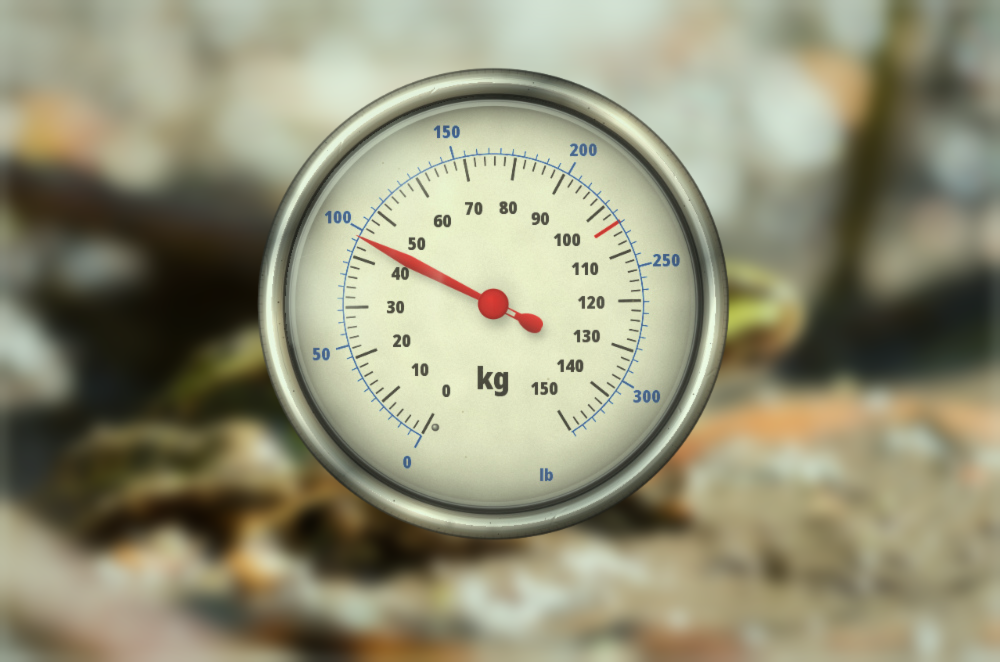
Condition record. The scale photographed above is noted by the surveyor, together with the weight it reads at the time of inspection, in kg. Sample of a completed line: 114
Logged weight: 44
